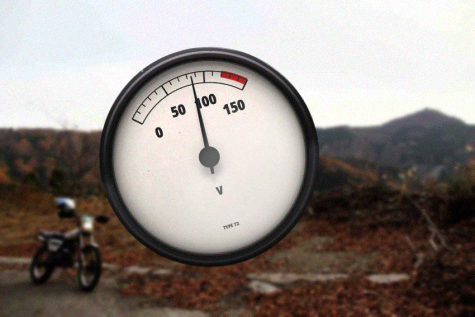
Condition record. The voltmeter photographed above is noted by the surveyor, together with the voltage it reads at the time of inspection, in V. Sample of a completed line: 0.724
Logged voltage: 85
